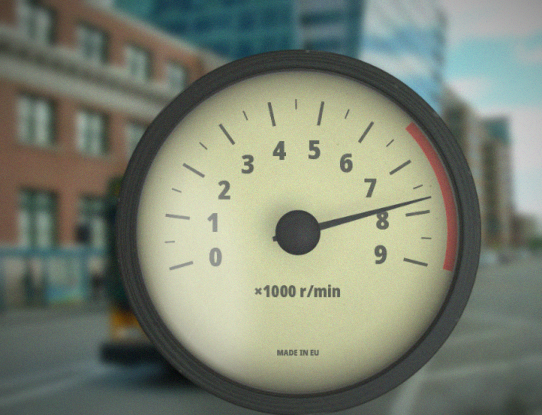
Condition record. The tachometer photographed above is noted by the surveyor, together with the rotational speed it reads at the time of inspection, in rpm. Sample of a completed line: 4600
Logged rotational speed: 7750
